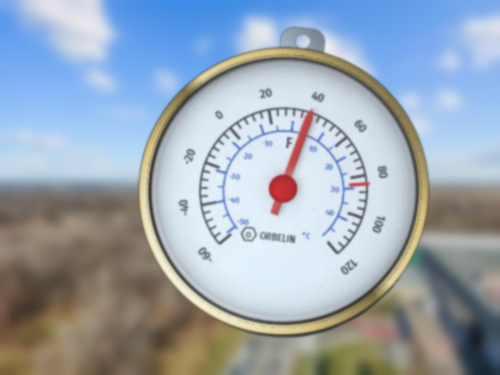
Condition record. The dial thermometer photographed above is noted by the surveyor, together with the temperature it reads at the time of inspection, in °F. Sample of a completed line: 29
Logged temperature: 40
